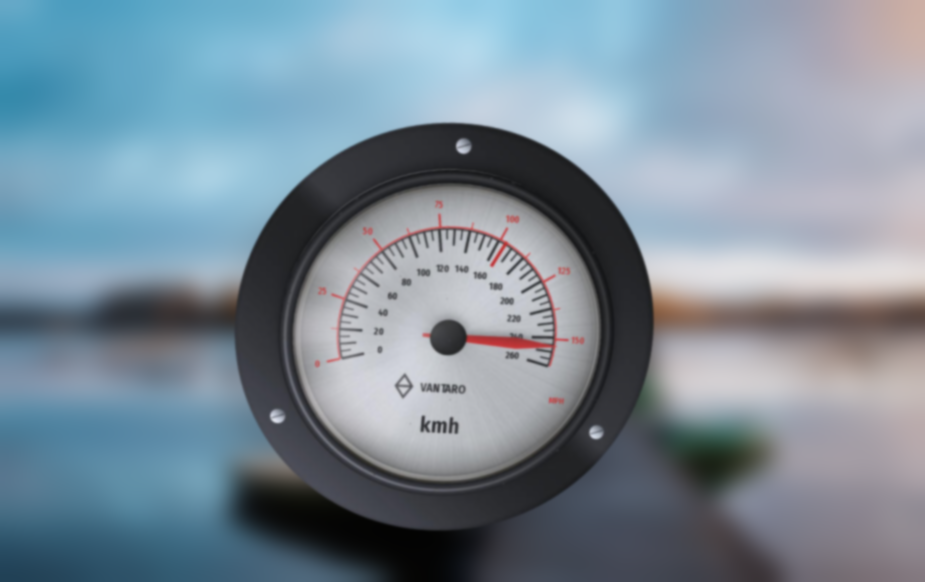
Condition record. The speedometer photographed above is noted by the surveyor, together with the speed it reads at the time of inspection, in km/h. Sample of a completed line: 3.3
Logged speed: 245
